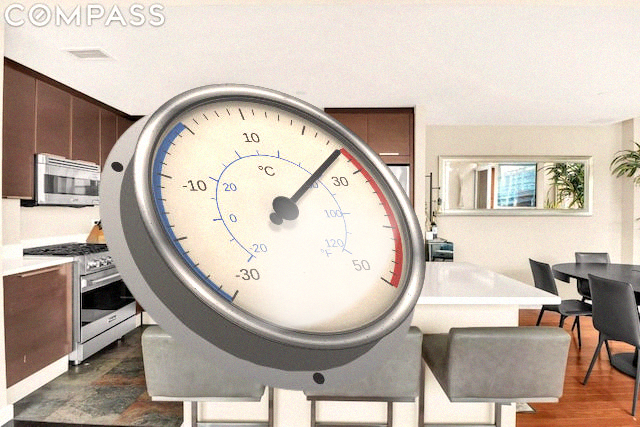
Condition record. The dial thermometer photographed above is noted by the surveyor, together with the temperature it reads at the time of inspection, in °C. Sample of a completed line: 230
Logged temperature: 26
